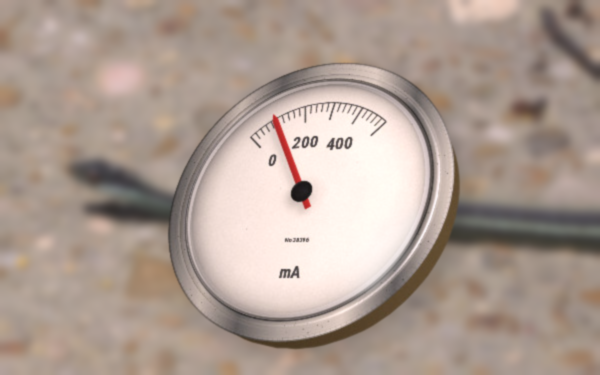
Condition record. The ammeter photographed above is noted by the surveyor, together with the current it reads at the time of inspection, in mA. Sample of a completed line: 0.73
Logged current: 100
